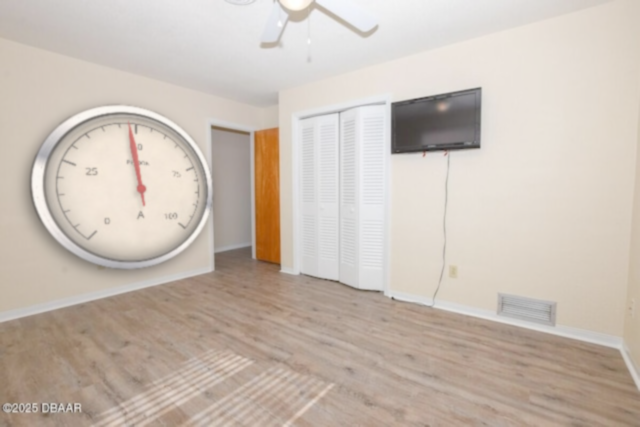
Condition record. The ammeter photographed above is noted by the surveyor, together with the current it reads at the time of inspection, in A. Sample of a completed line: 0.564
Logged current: 47.5
